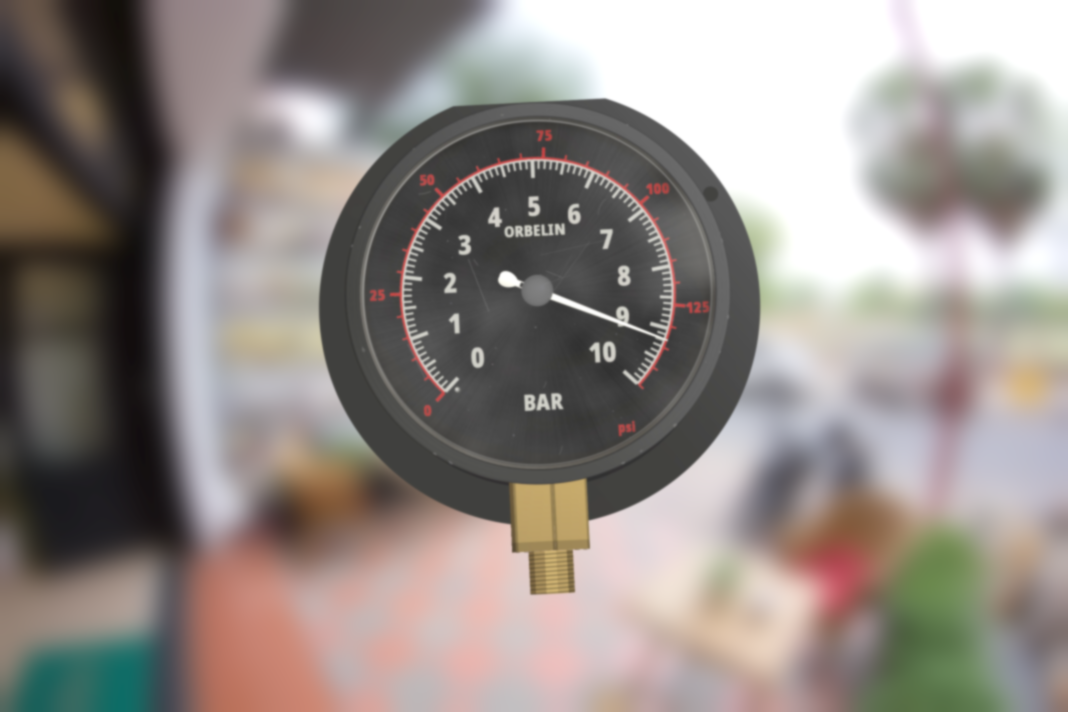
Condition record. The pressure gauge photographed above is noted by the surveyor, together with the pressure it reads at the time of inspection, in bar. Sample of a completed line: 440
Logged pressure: 9.2
